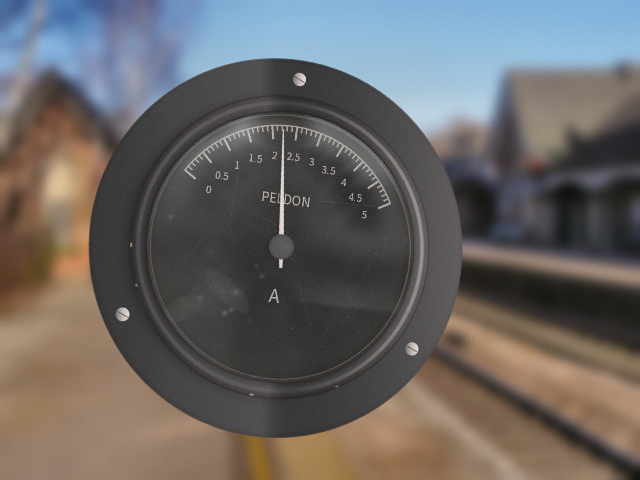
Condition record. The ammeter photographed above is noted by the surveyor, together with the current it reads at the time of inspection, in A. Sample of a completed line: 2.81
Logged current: 2.2
